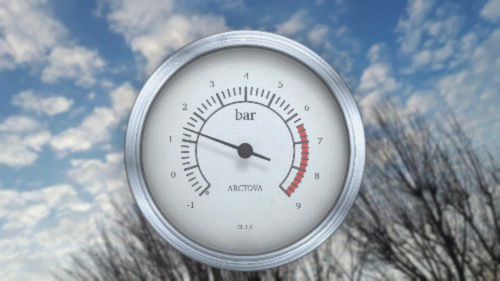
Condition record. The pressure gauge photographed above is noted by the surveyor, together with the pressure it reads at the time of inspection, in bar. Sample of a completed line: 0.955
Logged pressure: 1.4
